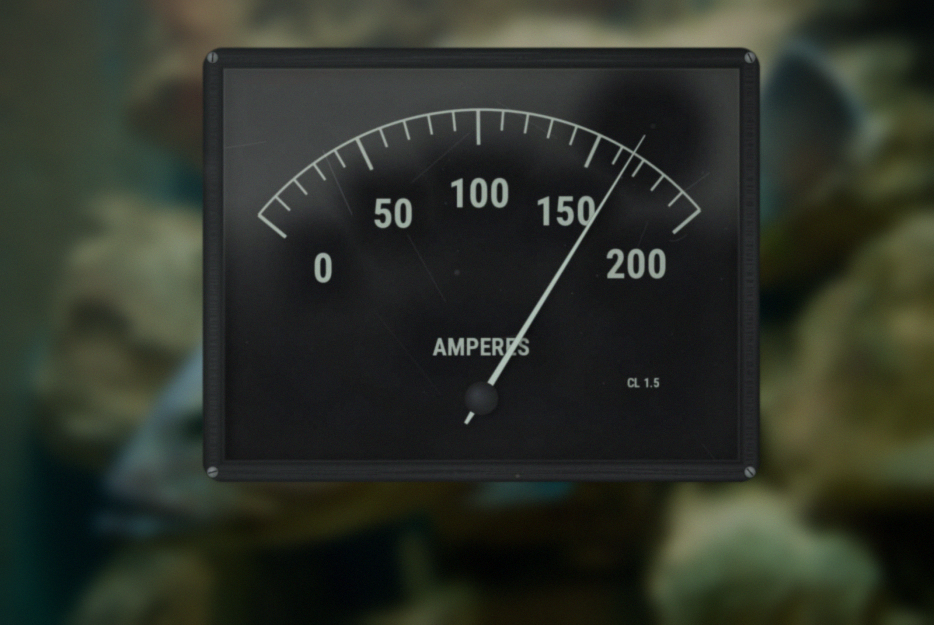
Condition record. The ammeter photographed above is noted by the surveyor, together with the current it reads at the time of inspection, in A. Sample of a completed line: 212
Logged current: 165
